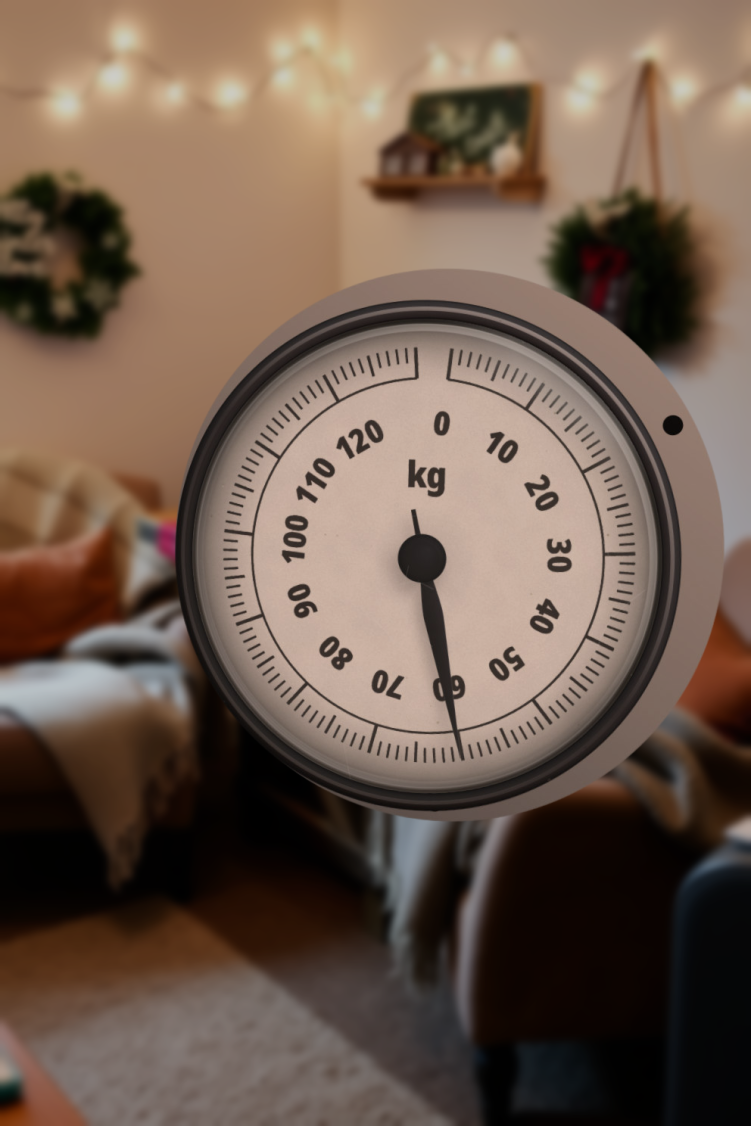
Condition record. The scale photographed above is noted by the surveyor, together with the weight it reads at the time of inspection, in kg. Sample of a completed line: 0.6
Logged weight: 60
